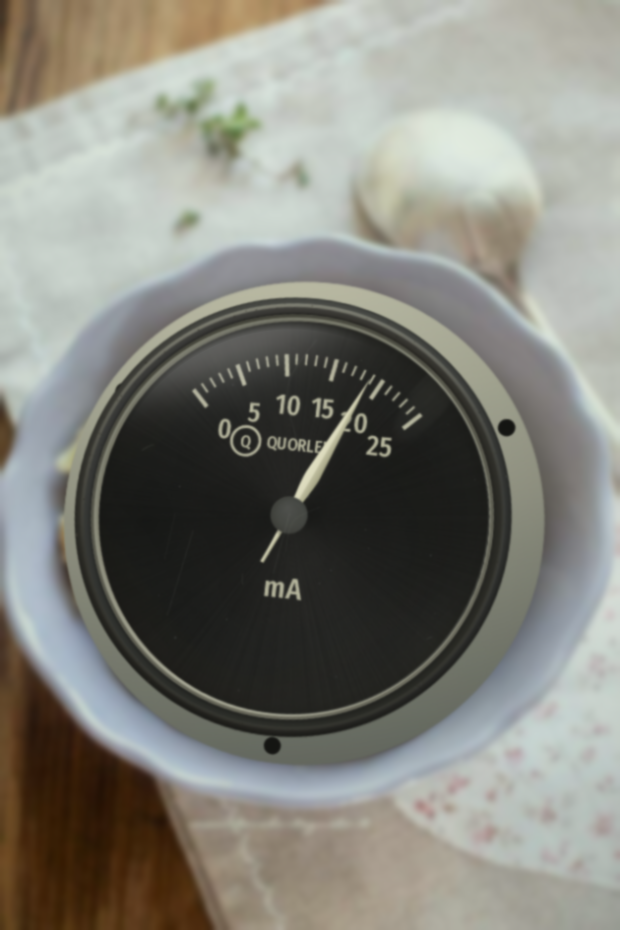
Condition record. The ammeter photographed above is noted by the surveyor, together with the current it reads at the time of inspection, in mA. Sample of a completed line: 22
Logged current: 19
